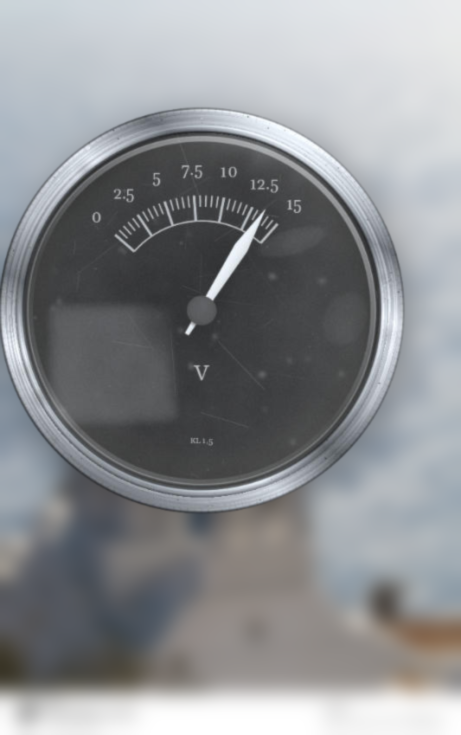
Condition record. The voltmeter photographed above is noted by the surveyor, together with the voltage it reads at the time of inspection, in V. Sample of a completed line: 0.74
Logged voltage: 13.5
